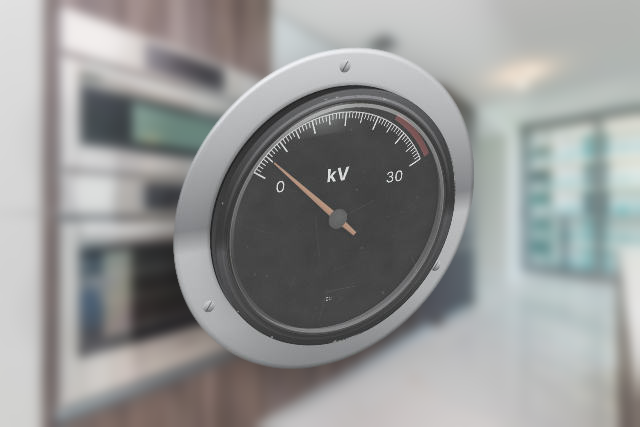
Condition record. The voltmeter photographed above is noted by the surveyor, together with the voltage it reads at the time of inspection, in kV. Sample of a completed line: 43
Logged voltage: 2.5
